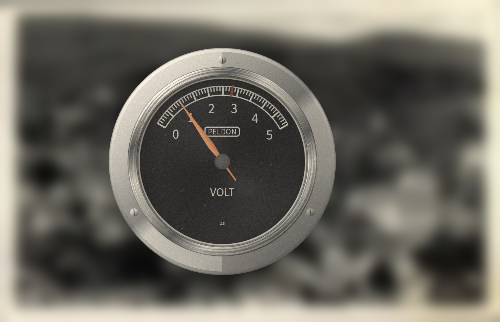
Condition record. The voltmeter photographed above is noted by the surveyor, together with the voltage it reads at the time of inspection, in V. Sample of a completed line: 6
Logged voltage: 1
